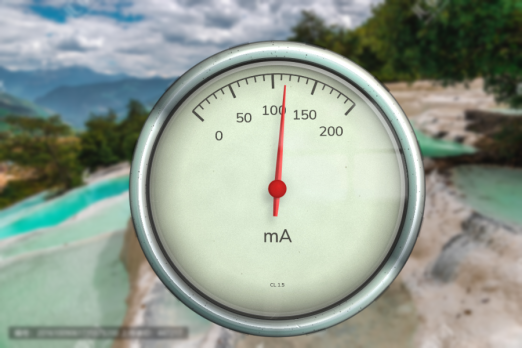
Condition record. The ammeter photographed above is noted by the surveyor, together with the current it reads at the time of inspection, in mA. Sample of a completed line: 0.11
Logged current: 115
